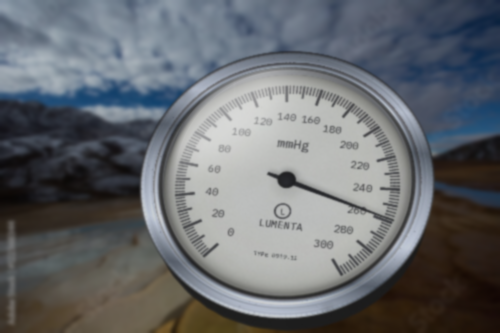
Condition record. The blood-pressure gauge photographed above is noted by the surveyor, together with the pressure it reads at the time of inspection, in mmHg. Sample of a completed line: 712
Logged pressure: 260
